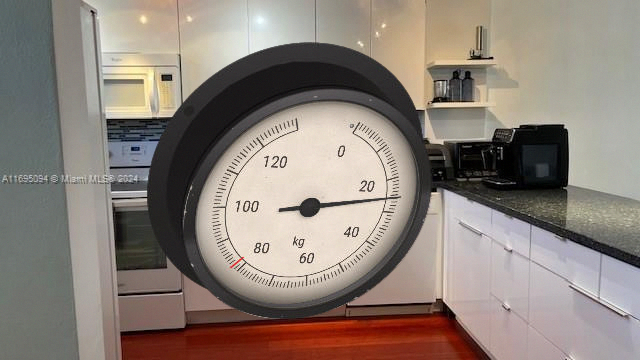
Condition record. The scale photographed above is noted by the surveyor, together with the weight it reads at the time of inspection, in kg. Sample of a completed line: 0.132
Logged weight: 25
